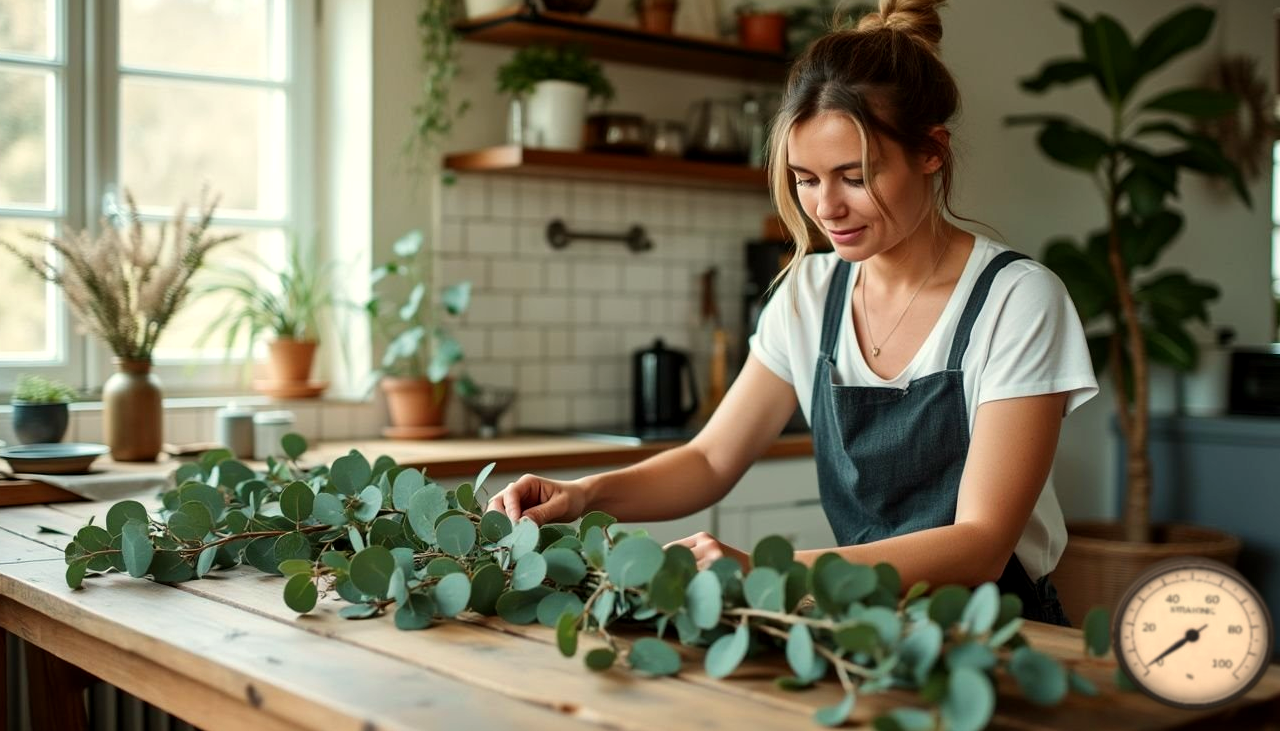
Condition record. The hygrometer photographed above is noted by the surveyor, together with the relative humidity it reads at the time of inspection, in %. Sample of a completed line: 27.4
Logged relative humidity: 2.5
